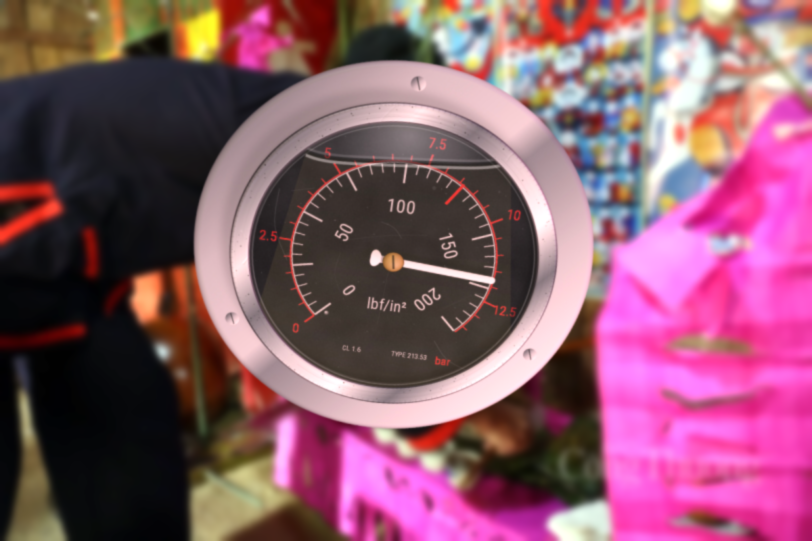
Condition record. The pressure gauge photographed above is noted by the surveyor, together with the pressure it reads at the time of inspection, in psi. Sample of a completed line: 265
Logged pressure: 170
